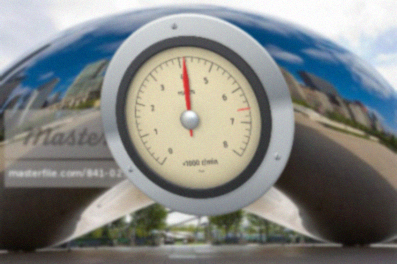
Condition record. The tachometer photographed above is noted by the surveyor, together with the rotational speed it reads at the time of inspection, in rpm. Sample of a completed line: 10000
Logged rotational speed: 4200
